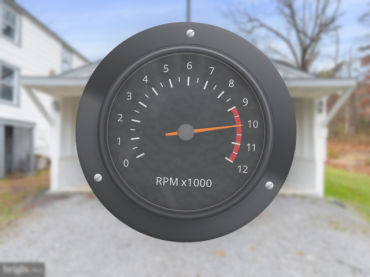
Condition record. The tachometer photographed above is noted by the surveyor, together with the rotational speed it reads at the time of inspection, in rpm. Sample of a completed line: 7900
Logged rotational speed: 10000
